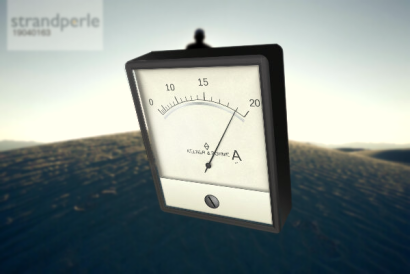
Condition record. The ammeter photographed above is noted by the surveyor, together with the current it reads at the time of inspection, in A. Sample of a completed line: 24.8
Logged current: 19
